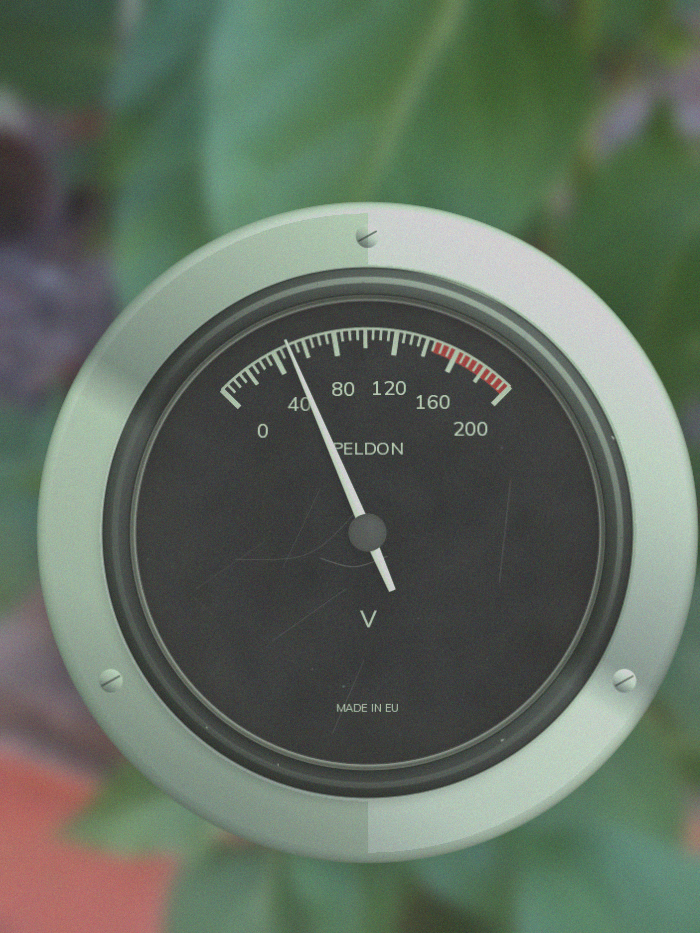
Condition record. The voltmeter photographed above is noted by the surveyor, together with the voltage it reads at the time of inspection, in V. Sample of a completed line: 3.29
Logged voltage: 50
